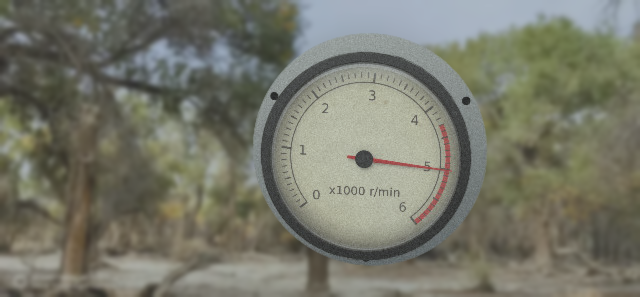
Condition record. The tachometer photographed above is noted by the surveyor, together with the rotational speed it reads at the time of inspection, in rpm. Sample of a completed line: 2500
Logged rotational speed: 5000
